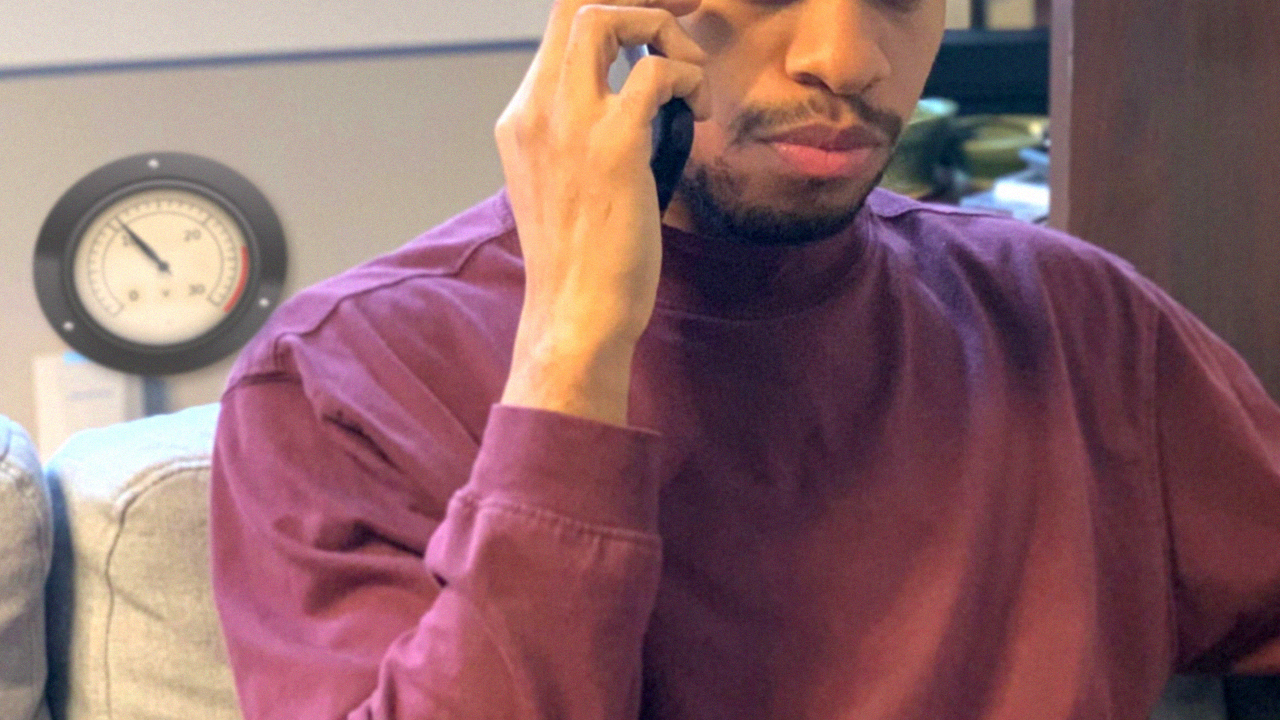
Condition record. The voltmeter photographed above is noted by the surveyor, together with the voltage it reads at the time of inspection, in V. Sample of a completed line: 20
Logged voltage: 11
